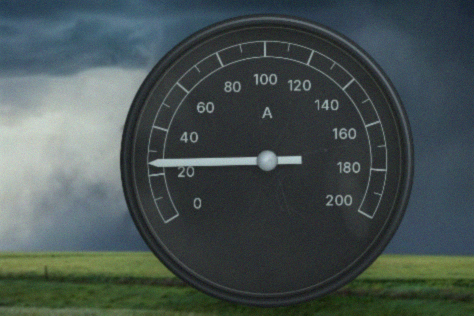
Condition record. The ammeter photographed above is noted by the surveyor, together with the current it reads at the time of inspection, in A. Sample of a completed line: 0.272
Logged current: 25
